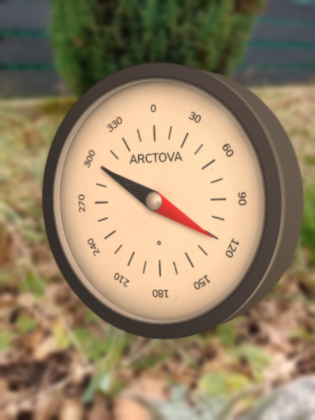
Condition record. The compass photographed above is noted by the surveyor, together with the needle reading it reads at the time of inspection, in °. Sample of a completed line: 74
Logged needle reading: 120
